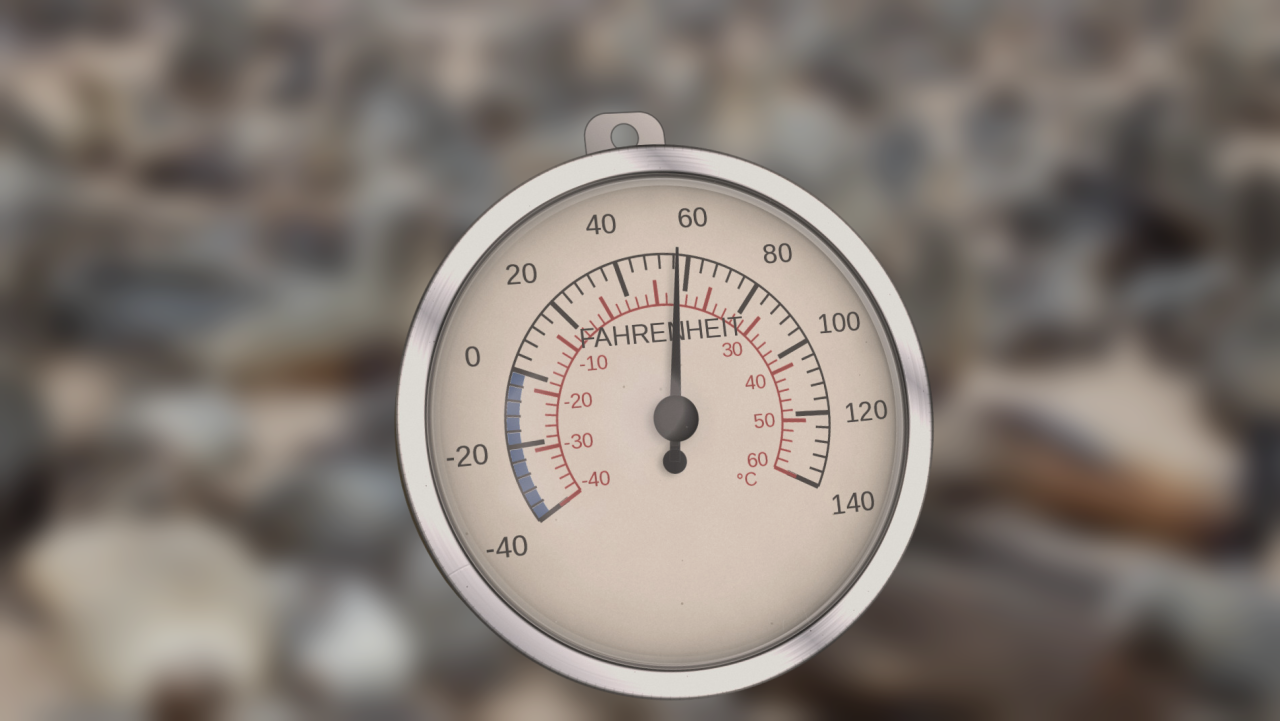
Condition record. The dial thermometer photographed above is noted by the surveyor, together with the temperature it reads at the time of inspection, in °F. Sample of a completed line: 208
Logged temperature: 56
